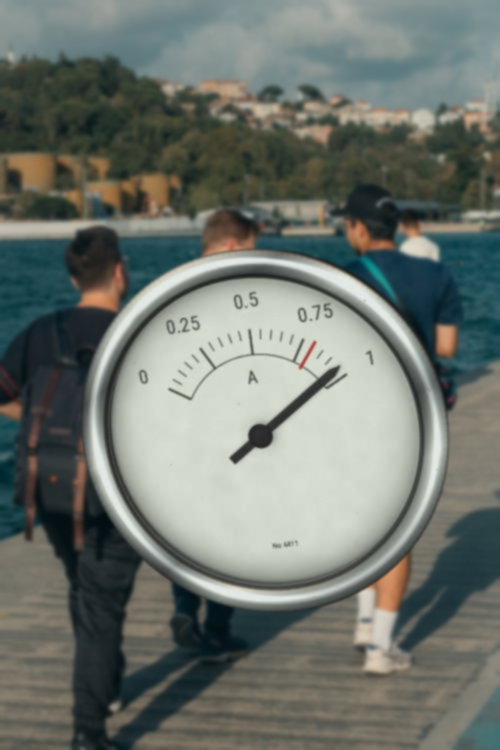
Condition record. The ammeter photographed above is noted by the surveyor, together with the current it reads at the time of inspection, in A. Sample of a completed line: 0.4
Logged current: 0.95
